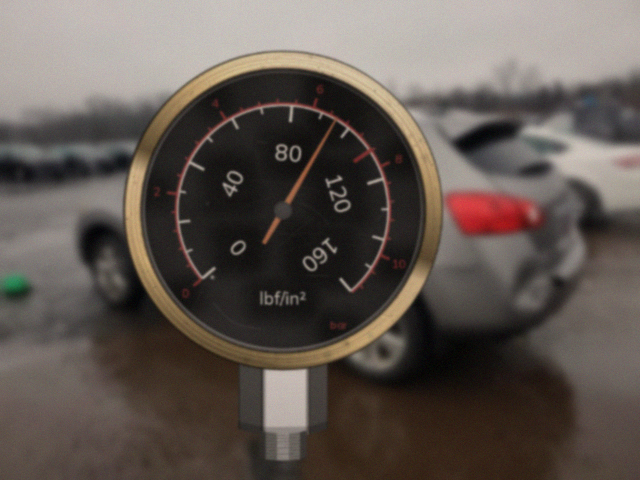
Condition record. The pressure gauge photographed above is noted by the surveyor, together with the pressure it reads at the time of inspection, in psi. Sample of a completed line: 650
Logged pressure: 95
